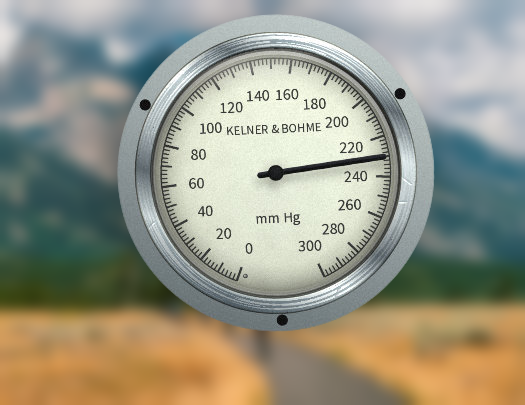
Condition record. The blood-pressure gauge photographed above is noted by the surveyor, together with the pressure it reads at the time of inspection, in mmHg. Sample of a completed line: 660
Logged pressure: 230
